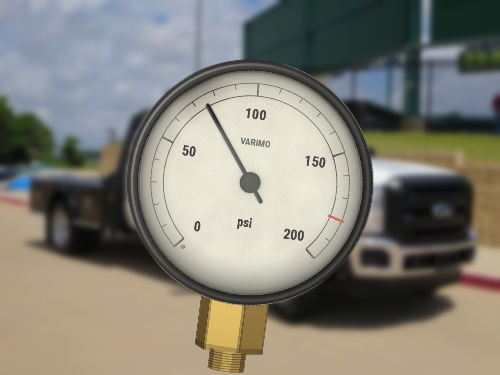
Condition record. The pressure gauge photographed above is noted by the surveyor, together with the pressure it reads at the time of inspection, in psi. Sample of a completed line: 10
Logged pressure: 75
